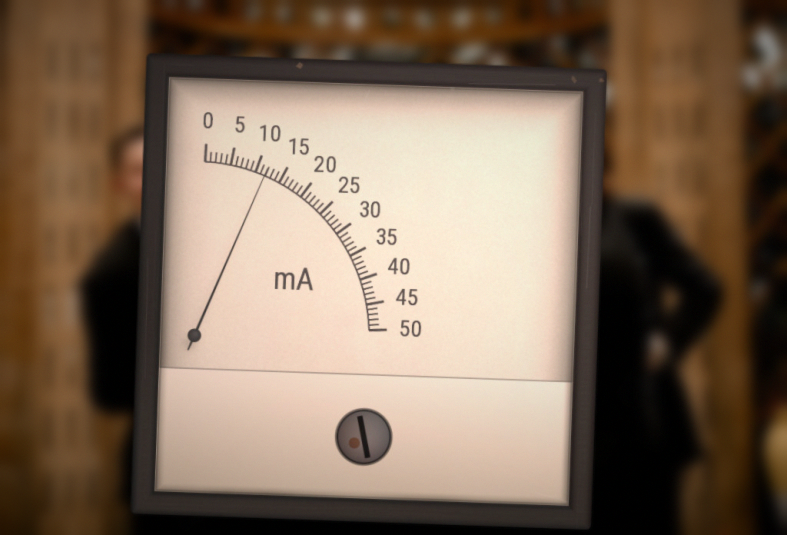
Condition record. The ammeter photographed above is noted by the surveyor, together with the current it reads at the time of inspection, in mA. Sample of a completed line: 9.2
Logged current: 12
